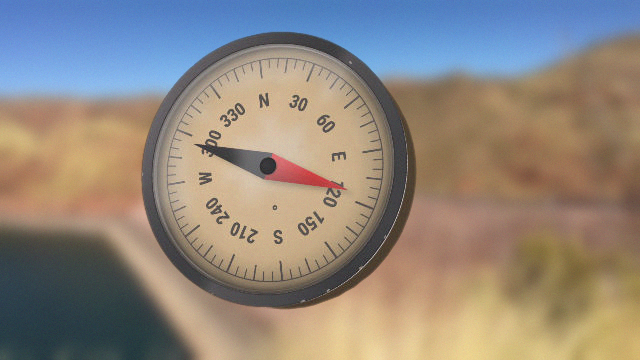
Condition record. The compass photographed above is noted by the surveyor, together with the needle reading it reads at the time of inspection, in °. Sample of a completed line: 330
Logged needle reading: 115
